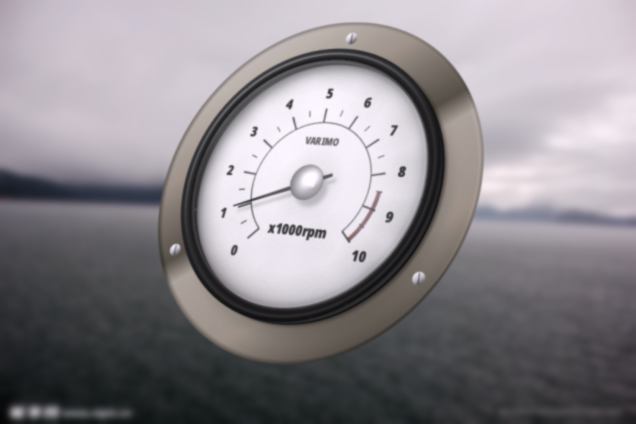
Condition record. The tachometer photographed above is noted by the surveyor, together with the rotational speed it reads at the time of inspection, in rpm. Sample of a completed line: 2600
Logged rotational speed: 1000
